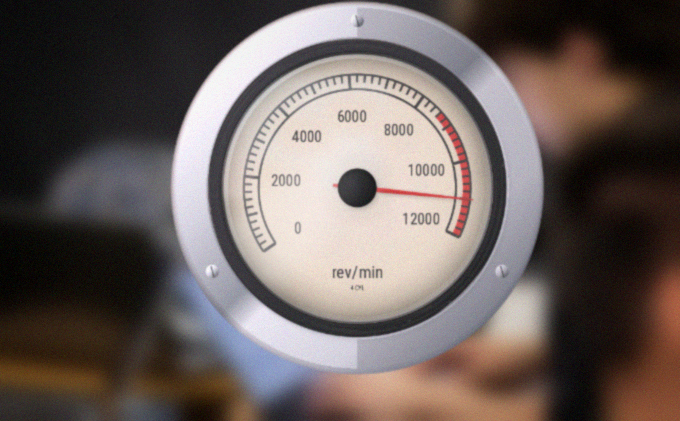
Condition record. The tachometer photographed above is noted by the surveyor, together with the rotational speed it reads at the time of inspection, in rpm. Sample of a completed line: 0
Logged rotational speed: 11000
